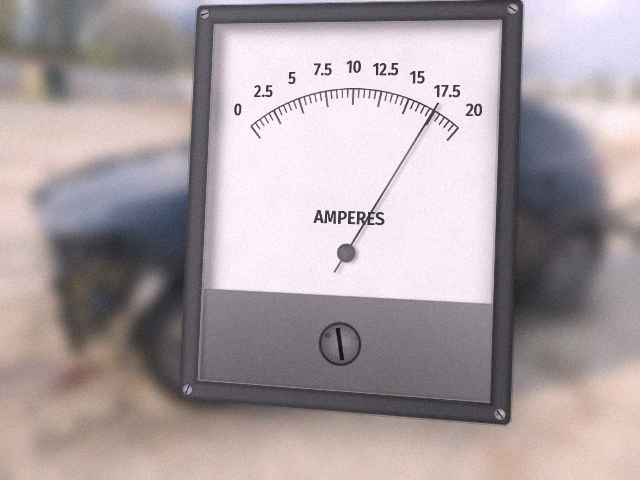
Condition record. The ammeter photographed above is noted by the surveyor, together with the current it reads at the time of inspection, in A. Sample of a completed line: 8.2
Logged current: 17.5
